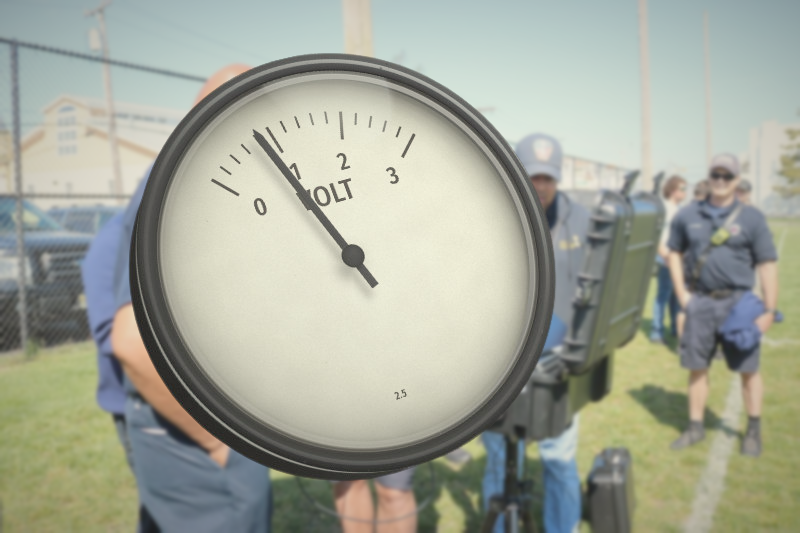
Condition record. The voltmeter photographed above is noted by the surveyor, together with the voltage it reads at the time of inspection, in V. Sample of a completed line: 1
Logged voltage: 0.8
